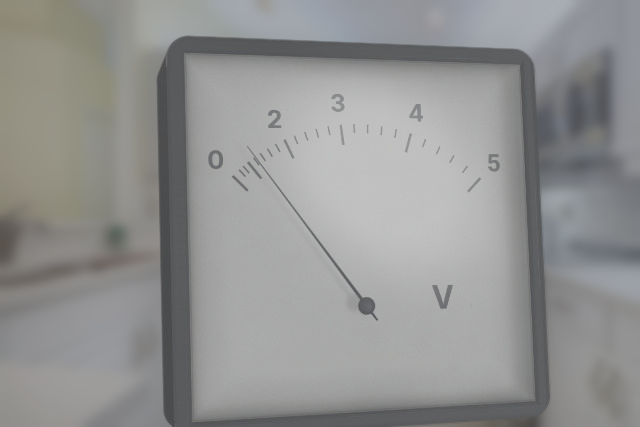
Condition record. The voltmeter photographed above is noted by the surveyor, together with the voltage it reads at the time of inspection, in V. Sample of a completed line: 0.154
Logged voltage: 1.2
